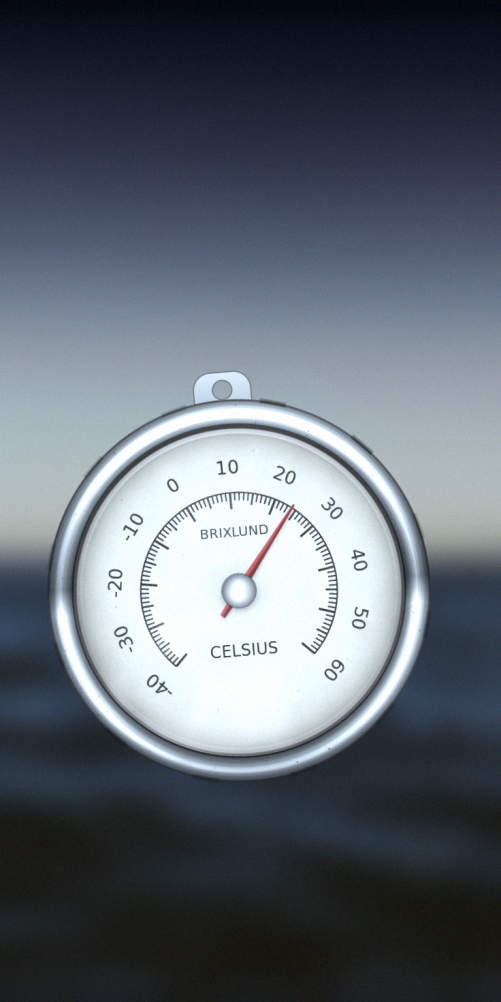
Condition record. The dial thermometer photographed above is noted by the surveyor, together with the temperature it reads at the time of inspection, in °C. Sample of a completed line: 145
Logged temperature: 24
